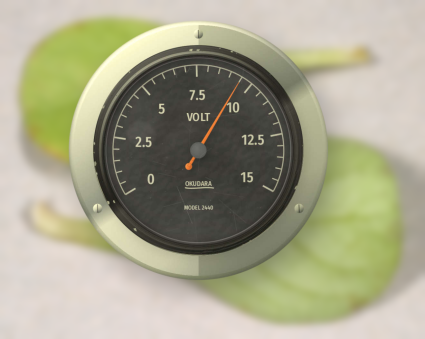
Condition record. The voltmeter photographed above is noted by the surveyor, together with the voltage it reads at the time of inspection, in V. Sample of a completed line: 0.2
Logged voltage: 9.5
